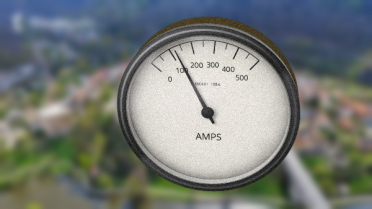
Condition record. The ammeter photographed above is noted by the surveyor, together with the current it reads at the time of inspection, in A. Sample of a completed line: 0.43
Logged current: 125
